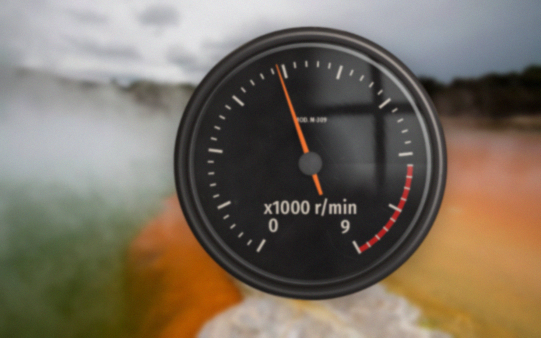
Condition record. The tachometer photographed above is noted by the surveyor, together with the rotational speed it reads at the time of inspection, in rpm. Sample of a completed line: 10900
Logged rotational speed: 3900
